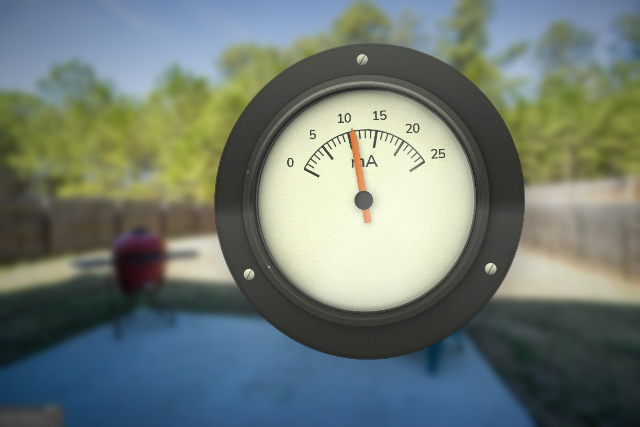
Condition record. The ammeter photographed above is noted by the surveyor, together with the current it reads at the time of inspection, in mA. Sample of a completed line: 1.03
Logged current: 11
